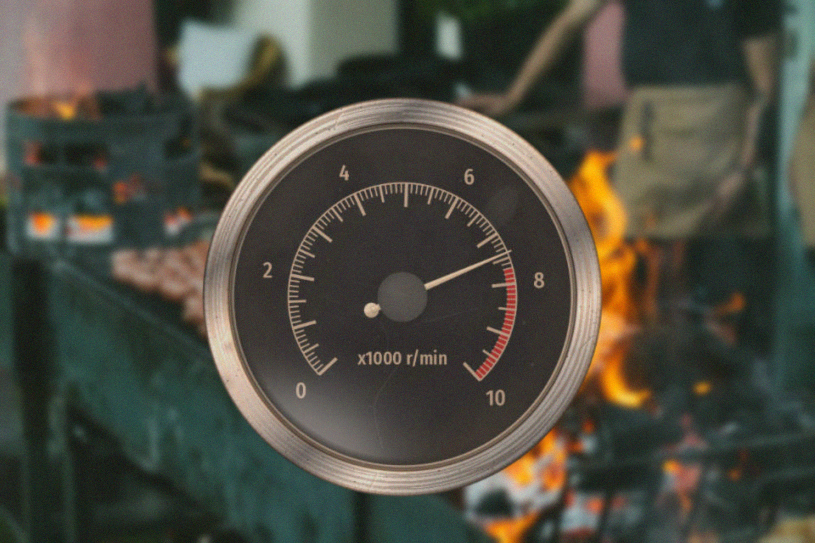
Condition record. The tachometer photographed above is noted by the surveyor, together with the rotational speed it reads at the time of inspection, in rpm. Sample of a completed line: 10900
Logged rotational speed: 7400
